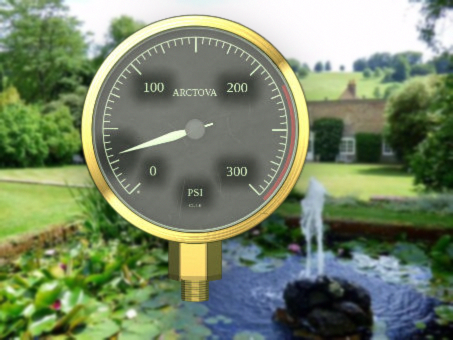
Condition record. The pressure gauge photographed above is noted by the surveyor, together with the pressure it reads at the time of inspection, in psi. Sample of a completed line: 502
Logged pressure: 30
